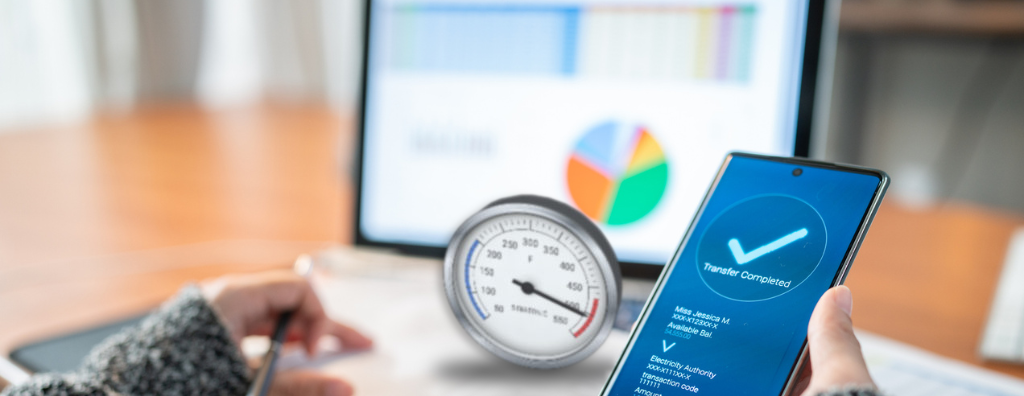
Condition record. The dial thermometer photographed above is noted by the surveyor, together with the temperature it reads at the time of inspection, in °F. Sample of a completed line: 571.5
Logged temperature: 500
